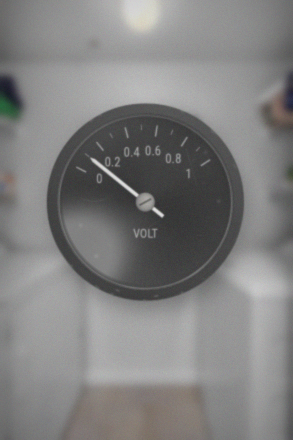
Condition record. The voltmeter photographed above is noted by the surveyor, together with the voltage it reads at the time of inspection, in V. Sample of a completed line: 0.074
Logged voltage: 0.1
